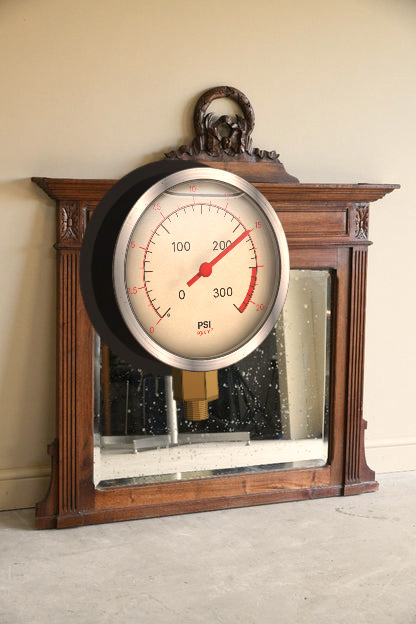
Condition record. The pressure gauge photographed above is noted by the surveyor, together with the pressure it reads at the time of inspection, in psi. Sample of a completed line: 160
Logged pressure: 210
